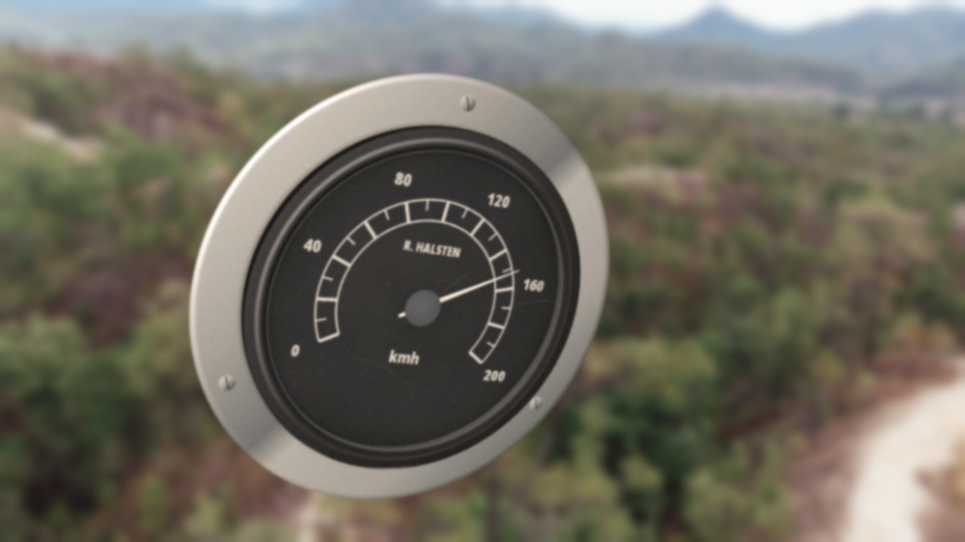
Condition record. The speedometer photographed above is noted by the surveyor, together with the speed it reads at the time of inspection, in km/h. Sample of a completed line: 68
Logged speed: 150
